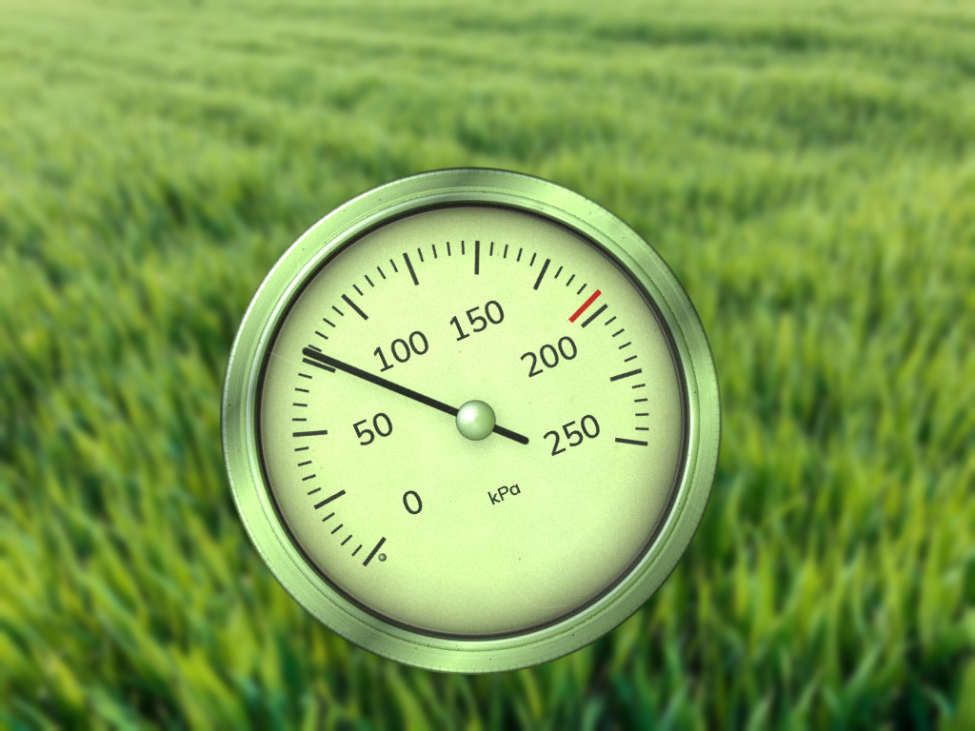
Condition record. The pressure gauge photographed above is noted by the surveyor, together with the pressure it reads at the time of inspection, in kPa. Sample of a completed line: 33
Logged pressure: 77.5
